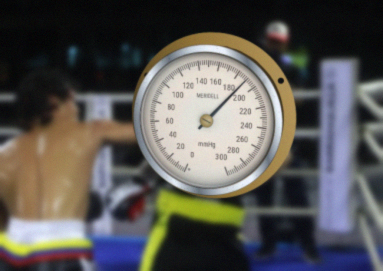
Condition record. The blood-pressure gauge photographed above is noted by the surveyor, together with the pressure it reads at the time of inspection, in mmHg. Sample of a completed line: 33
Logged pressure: 190
